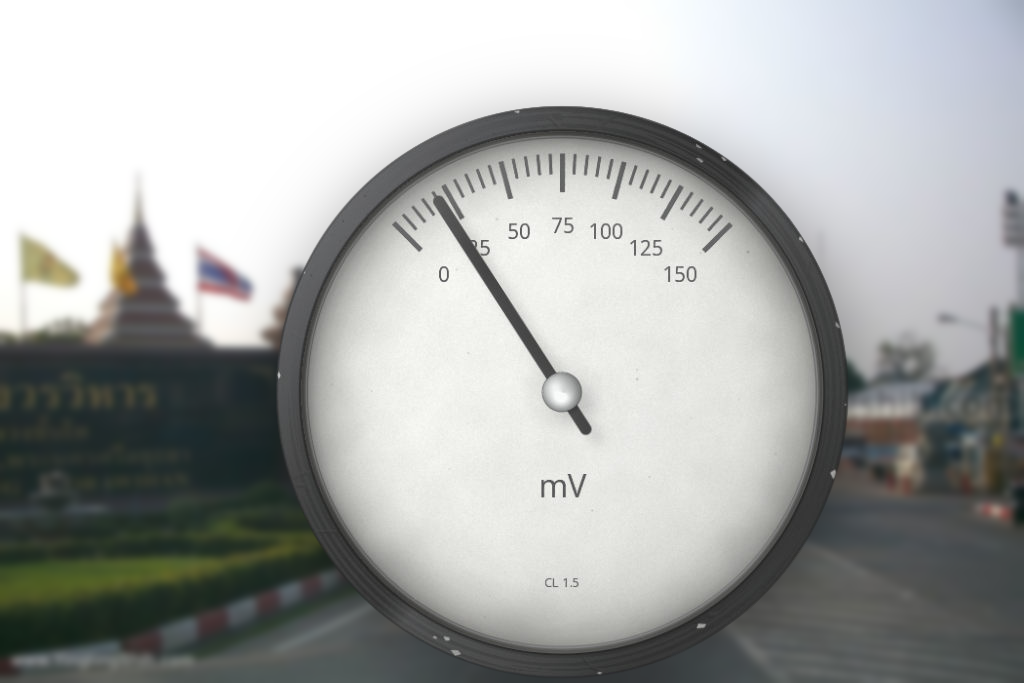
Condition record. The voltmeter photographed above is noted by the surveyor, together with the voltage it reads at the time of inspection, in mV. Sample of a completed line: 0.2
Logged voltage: 20
